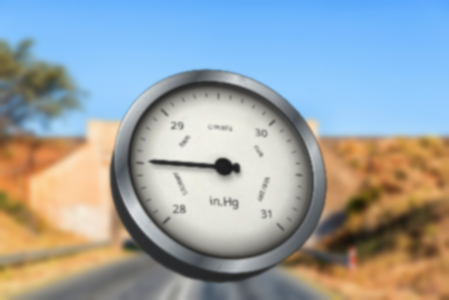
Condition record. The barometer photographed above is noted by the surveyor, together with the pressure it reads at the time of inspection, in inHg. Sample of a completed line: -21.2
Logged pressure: 28.5
